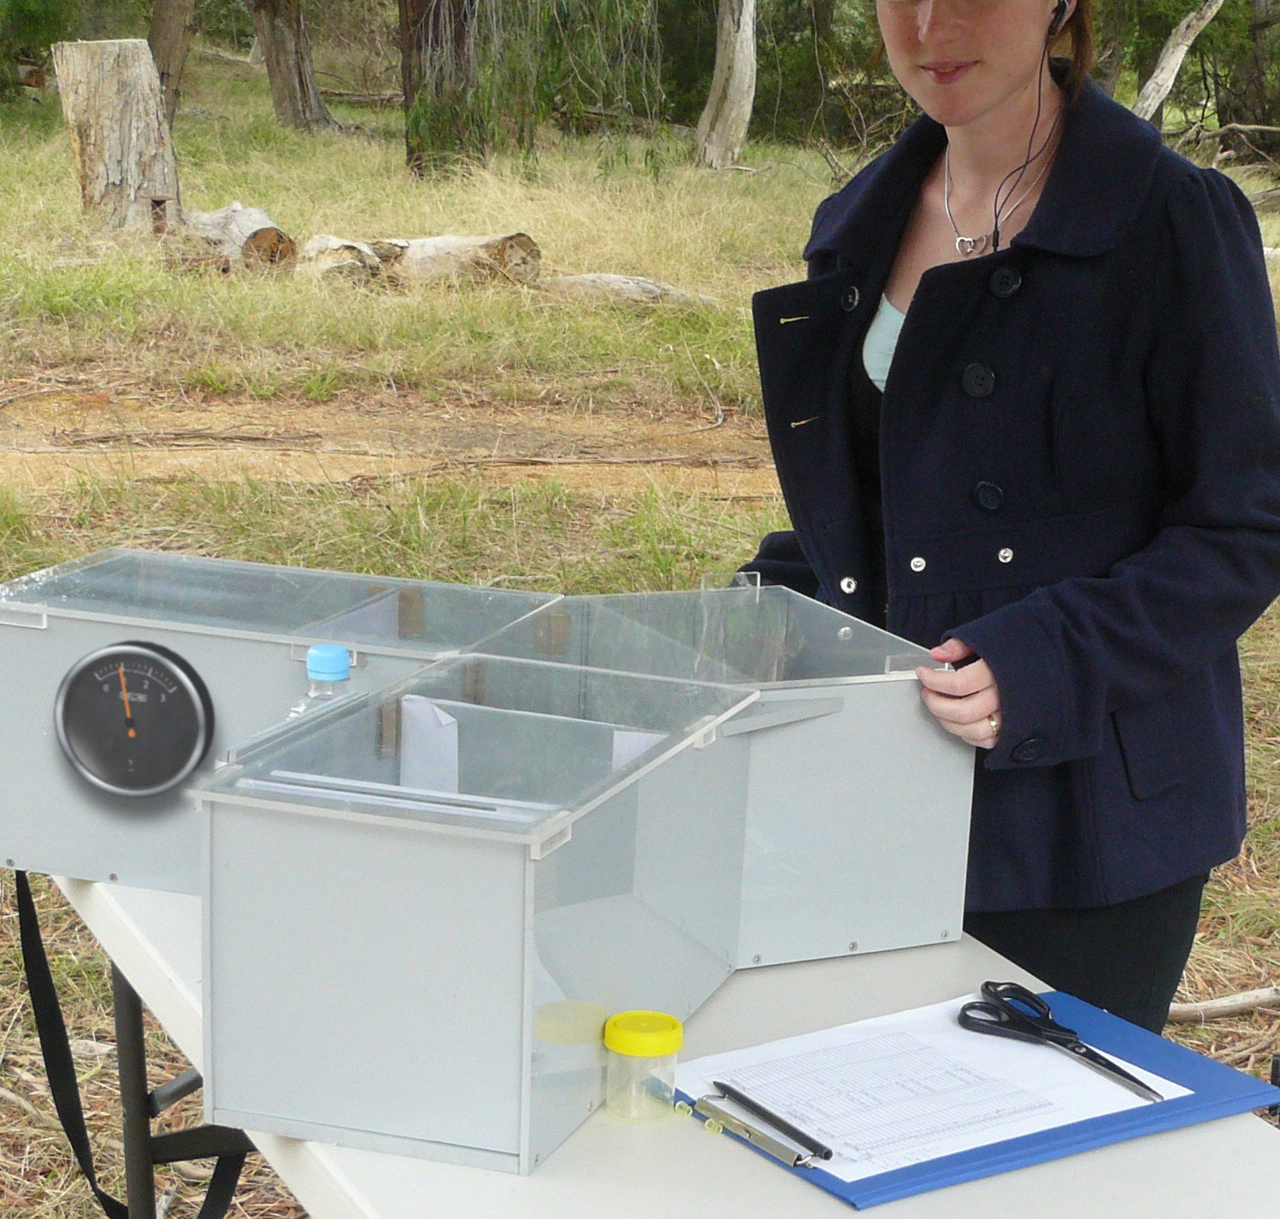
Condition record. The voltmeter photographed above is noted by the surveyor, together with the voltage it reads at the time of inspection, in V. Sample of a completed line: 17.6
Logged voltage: 1
